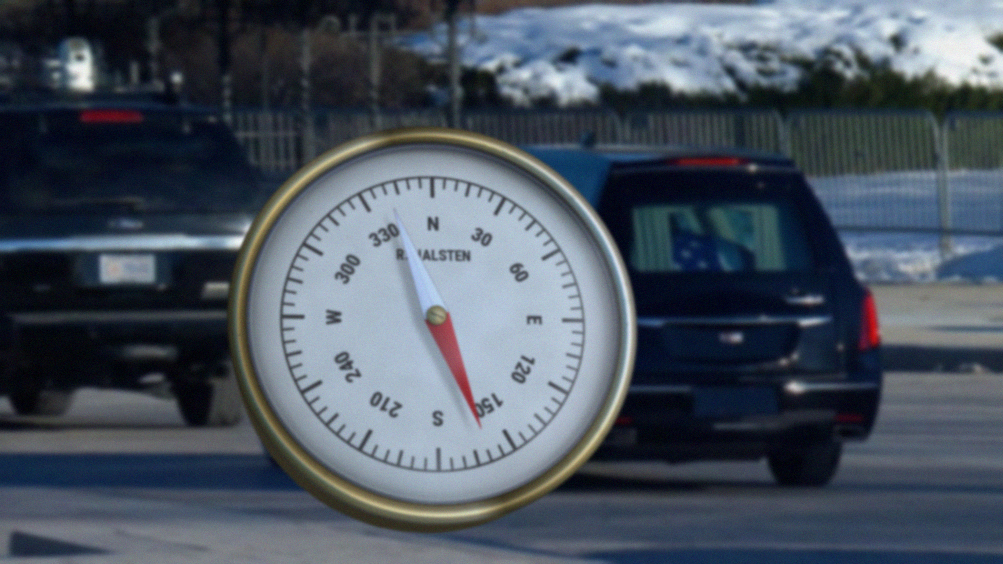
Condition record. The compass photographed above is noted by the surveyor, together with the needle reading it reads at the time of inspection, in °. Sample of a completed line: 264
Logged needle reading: 160
